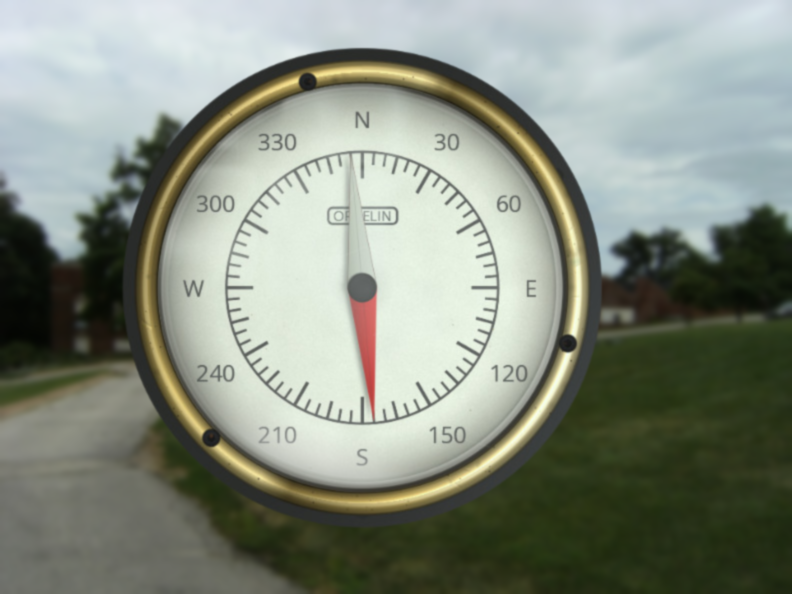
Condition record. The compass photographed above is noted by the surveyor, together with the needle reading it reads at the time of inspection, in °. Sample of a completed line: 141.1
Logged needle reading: 175
